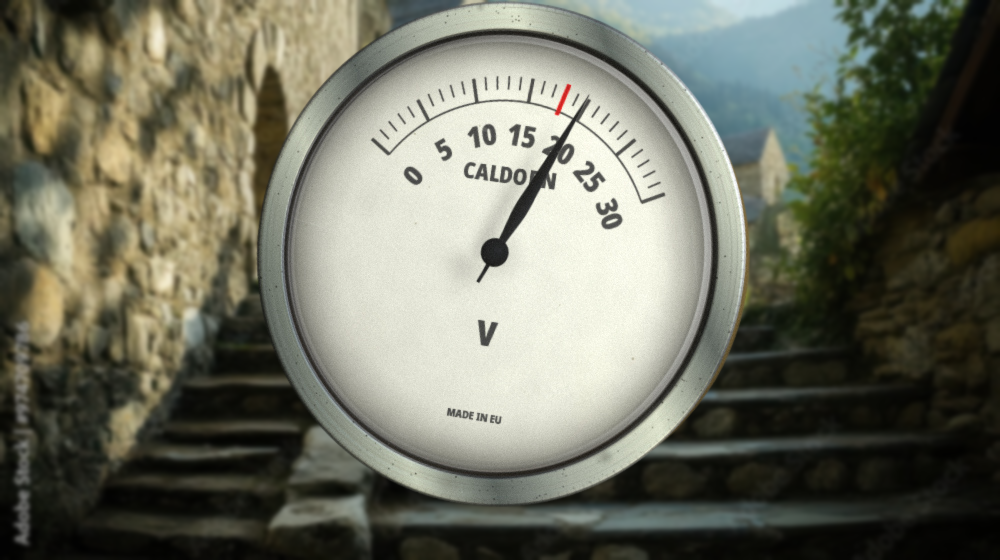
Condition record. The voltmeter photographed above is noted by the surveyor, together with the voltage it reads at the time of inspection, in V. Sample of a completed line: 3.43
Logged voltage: 20
